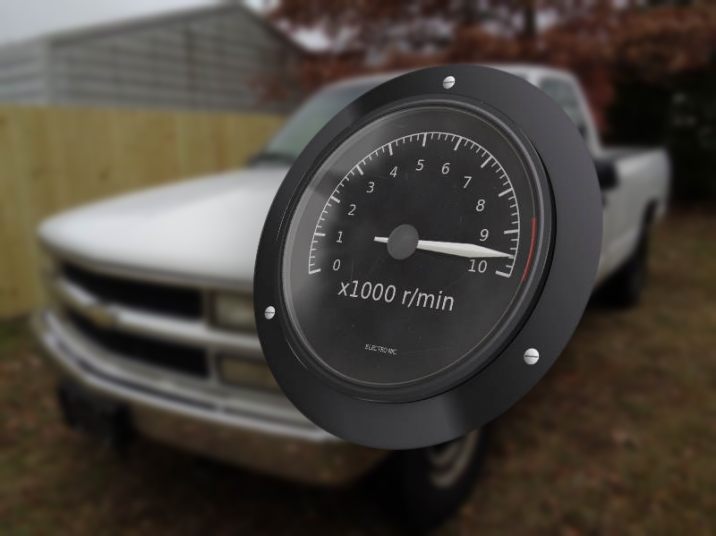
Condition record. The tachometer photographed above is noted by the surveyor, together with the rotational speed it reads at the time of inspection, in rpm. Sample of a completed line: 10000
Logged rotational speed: 9600
